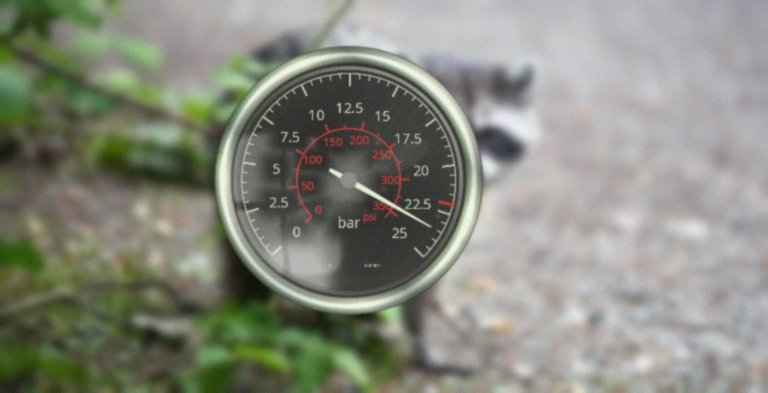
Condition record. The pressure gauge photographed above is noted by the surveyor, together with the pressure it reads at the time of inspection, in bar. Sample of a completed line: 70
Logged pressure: 23.5
